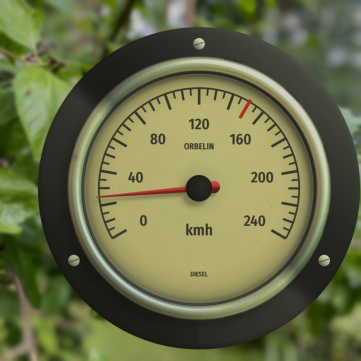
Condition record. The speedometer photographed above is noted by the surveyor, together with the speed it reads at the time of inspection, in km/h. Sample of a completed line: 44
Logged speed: 25
